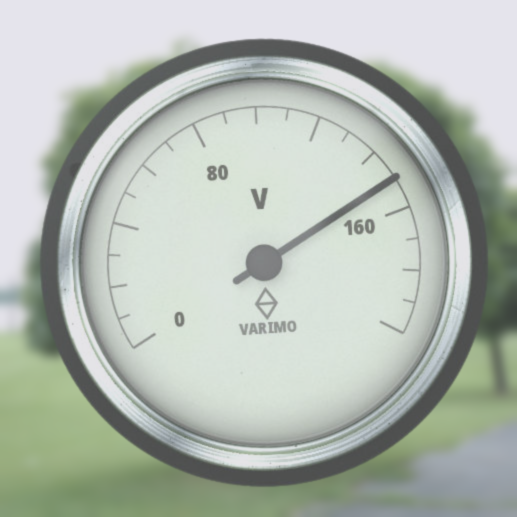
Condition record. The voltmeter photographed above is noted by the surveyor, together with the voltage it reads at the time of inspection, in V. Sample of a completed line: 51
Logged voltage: 150
